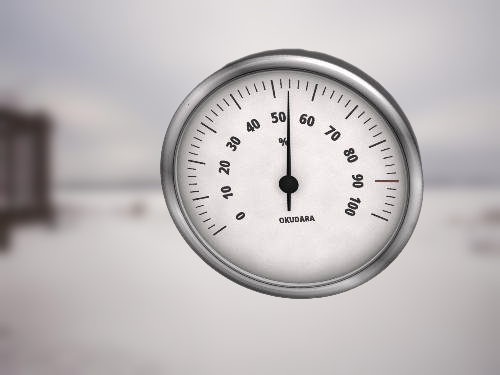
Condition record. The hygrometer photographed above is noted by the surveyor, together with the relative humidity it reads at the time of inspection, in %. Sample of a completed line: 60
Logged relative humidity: 54
